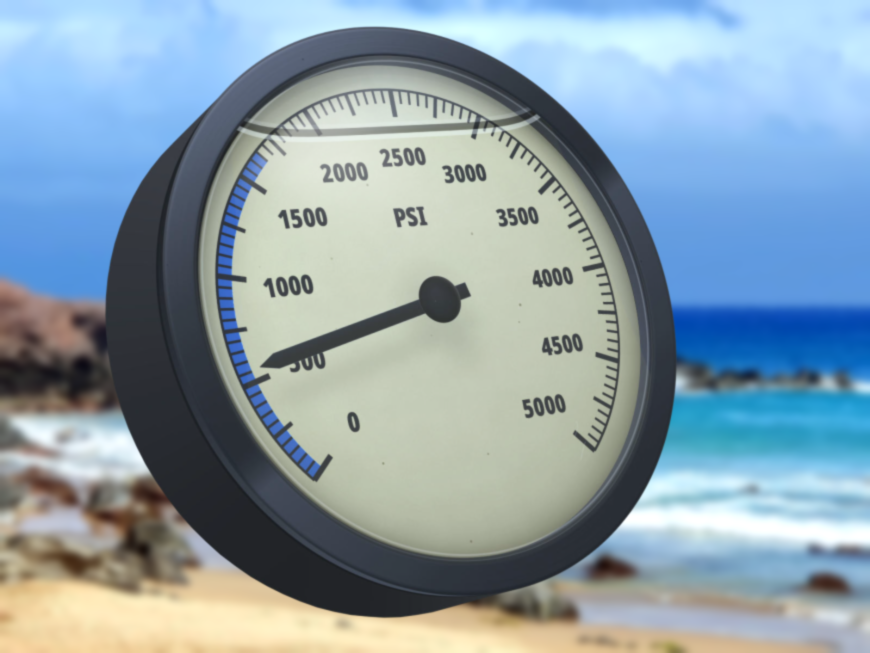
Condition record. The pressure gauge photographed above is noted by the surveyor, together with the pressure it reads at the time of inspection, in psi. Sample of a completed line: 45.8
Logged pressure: 550
